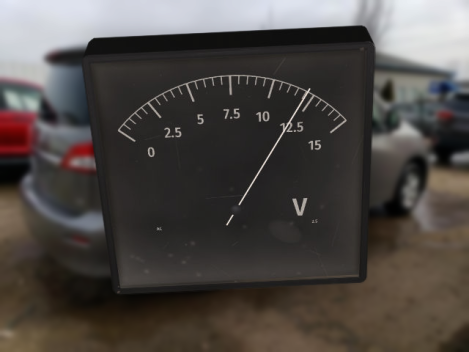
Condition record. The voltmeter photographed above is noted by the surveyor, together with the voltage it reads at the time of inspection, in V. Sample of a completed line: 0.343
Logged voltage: 12
